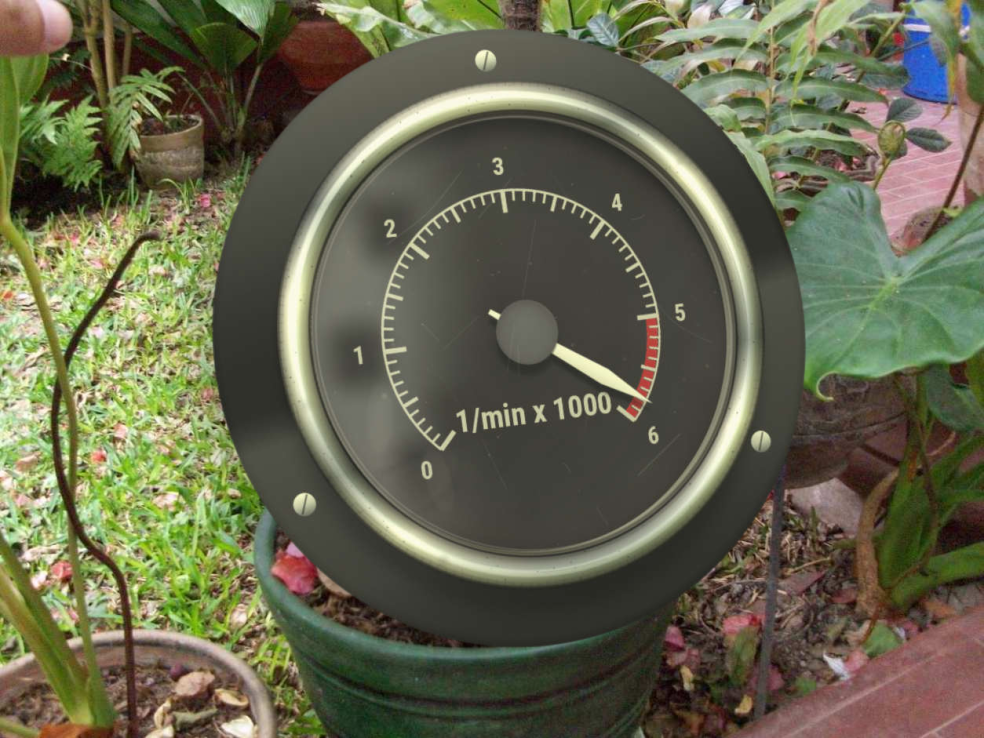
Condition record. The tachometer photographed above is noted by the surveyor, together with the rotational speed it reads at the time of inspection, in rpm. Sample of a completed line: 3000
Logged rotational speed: 5800
